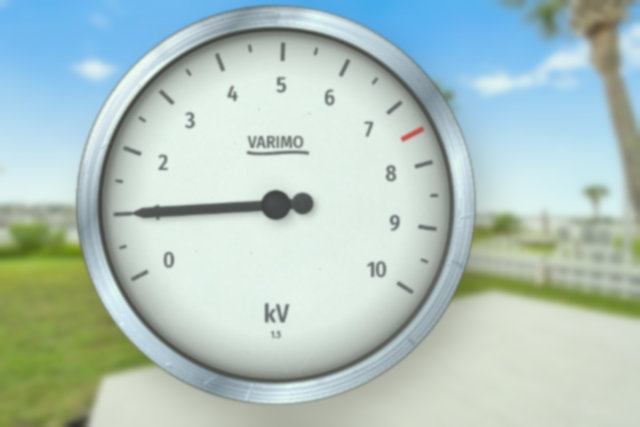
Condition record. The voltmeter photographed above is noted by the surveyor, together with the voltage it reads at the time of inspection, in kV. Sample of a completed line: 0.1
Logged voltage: 1
